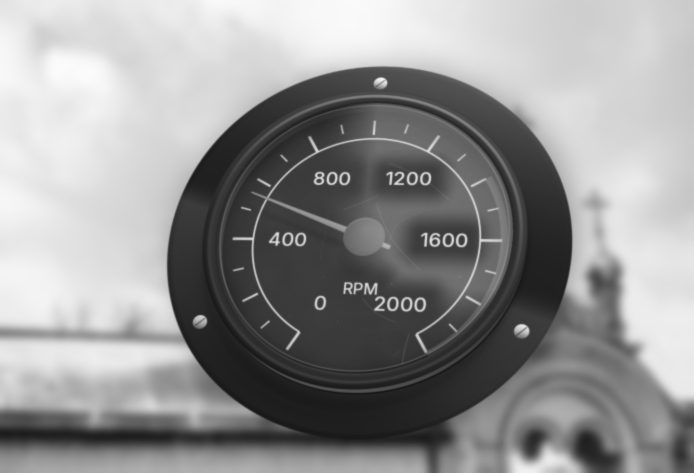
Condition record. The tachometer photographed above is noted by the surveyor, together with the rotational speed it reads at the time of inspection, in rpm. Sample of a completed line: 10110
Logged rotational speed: 550
